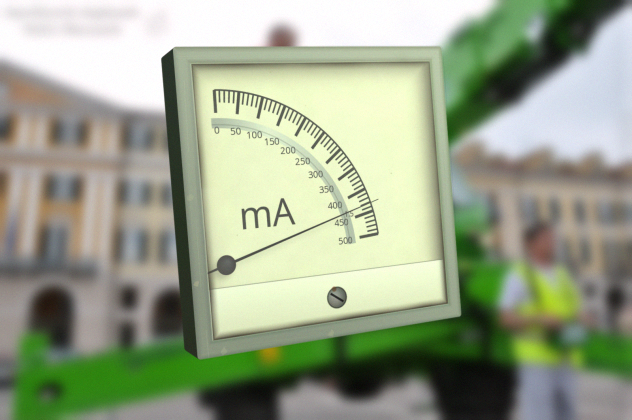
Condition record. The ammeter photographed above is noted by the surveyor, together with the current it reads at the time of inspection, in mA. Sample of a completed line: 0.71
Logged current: 430
